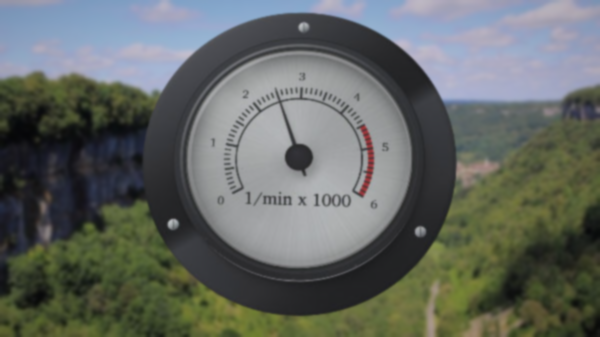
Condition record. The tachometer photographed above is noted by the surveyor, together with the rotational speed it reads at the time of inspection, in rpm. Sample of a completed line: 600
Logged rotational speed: 2500
